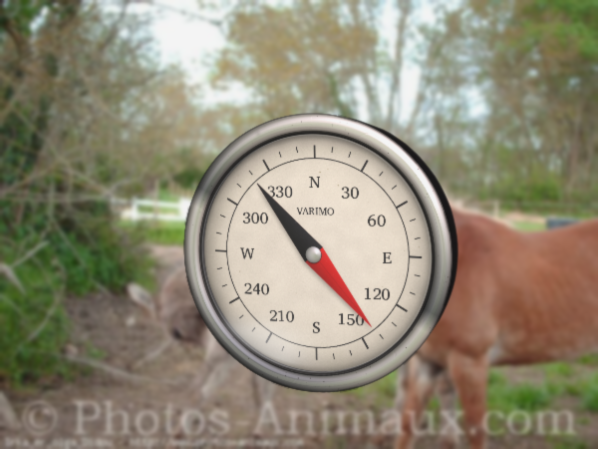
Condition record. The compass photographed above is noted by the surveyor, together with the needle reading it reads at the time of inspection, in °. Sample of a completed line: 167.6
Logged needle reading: 140
